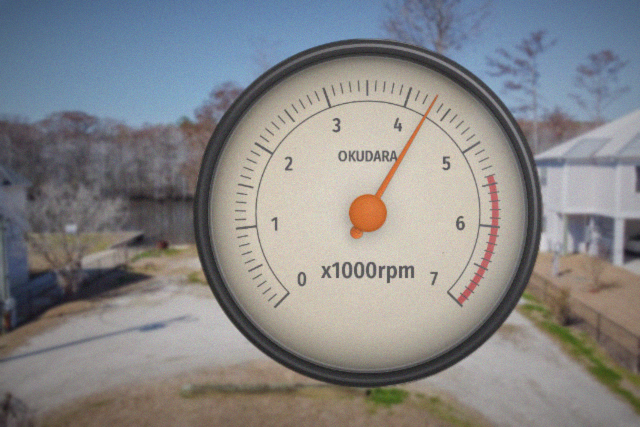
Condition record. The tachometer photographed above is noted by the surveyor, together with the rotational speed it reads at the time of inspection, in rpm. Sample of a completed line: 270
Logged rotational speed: 4300
